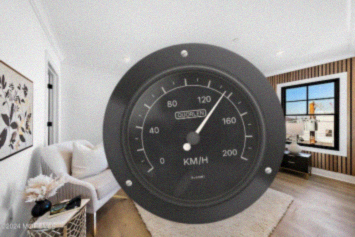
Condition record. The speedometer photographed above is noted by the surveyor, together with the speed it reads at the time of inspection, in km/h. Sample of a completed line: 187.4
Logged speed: 135
